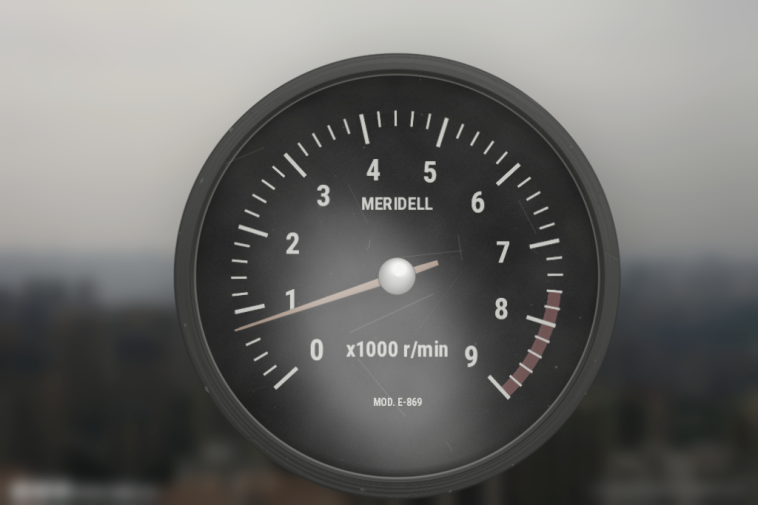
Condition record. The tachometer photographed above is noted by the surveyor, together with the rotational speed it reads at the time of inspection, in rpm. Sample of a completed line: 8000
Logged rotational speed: 800
